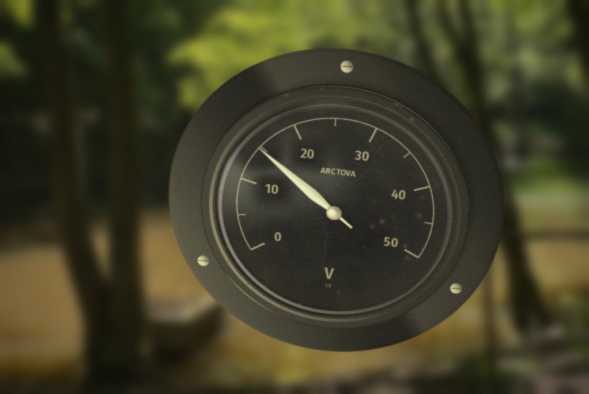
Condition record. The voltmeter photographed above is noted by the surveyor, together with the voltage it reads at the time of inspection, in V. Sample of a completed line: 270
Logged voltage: 15
